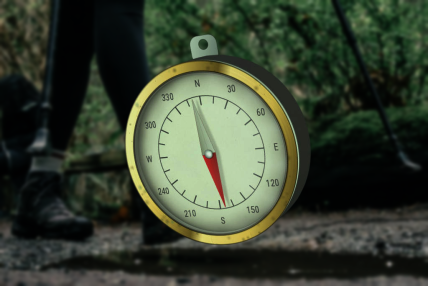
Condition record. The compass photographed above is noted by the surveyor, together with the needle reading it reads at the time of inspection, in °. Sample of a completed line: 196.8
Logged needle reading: 172.5
